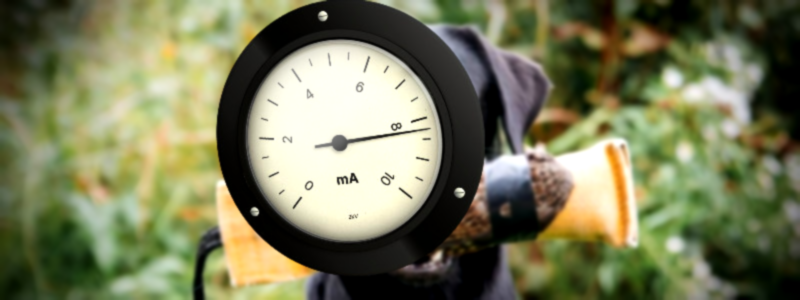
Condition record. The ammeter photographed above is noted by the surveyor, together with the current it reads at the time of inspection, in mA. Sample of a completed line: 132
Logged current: 8.25
